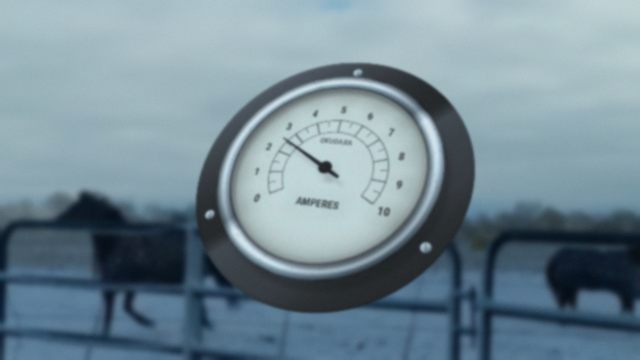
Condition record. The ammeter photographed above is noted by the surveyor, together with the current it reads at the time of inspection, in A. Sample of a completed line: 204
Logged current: 2.5
